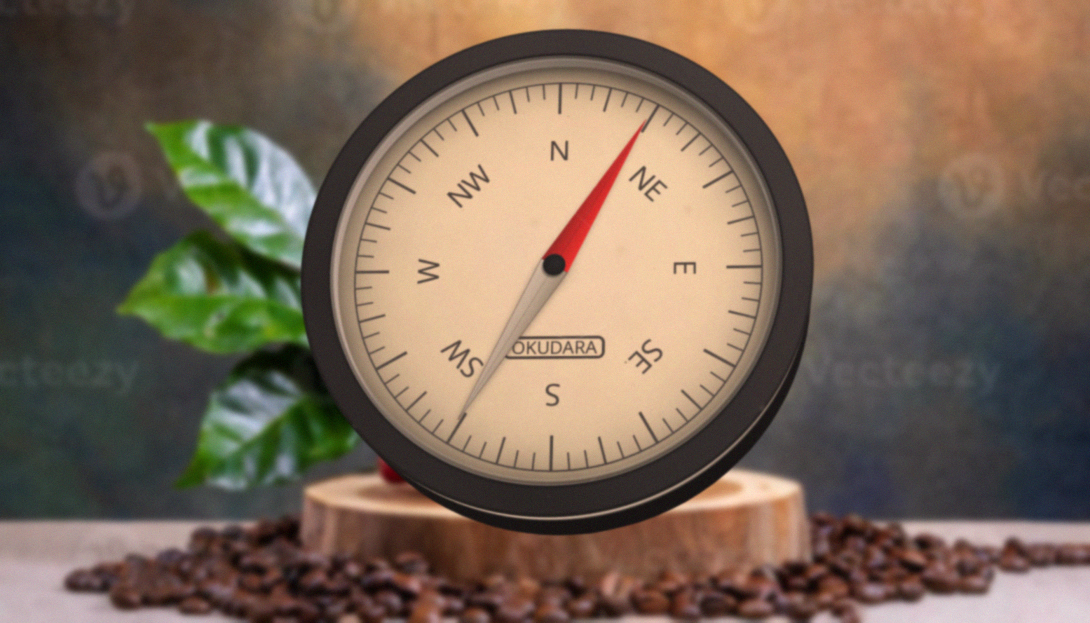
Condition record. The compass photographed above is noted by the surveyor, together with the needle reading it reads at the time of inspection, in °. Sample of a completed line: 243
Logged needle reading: 30
